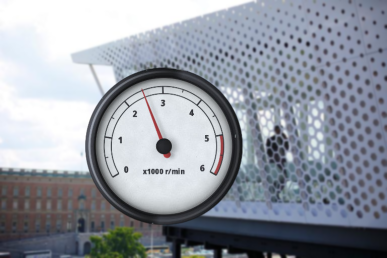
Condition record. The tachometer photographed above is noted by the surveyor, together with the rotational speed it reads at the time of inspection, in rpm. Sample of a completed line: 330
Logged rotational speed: 2500
